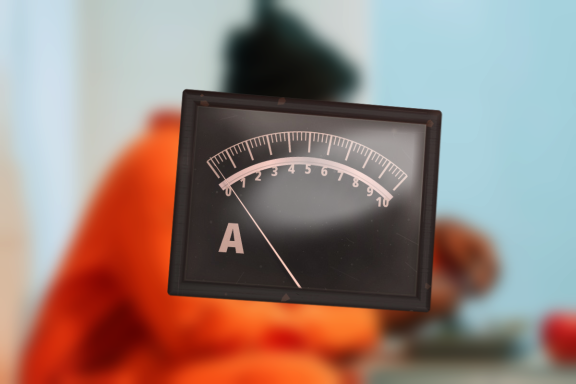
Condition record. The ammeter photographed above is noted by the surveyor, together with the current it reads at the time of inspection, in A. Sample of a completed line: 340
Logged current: 0.2
